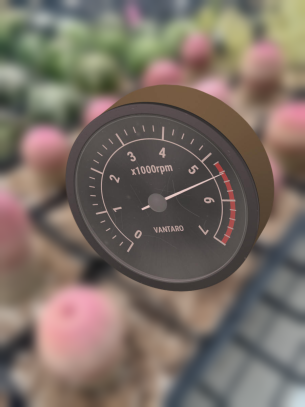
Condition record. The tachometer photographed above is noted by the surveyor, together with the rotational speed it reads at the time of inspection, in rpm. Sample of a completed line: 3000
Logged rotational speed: 5400
